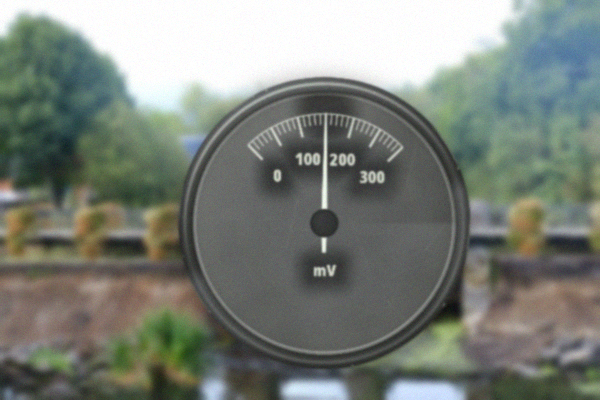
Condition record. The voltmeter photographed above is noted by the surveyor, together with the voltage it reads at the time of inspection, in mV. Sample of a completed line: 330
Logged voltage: 150
